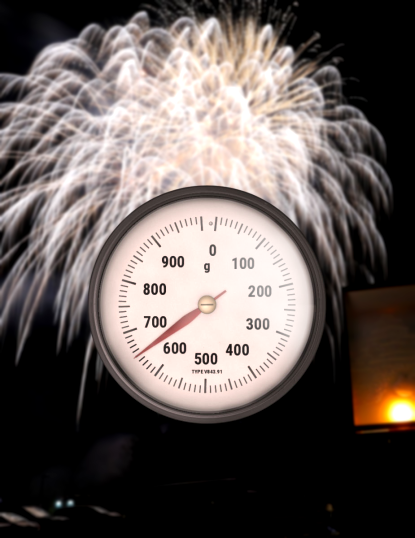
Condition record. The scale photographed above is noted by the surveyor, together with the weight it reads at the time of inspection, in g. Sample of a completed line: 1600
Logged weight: 650
